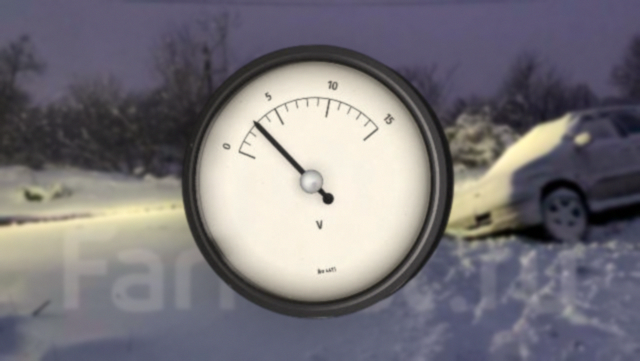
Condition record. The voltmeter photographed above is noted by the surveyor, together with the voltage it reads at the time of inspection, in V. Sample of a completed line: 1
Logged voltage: 3
